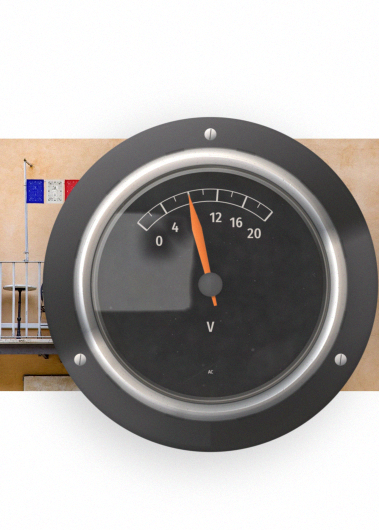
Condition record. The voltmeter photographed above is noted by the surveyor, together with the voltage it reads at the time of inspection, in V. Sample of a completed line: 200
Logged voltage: 8
